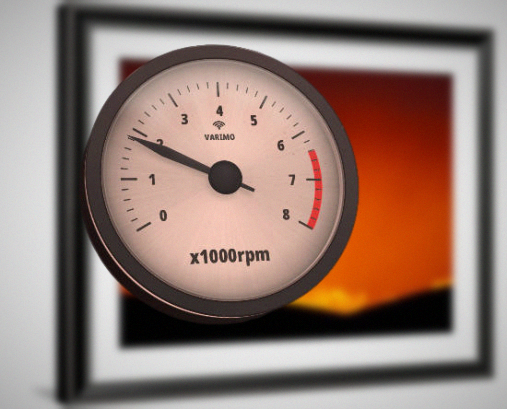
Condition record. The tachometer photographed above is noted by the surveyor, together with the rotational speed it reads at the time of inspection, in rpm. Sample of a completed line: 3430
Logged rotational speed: 1800
